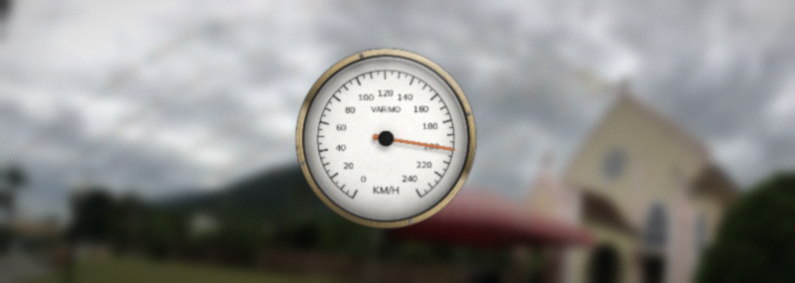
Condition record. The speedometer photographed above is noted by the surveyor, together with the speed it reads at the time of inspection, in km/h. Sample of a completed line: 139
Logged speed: 200
